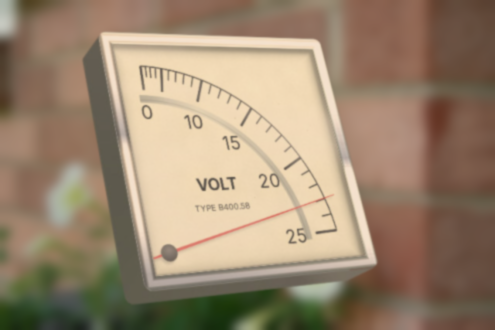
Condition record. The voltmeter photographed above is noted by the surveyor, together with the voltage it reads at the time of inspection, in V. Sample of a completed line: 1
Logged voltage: 23
